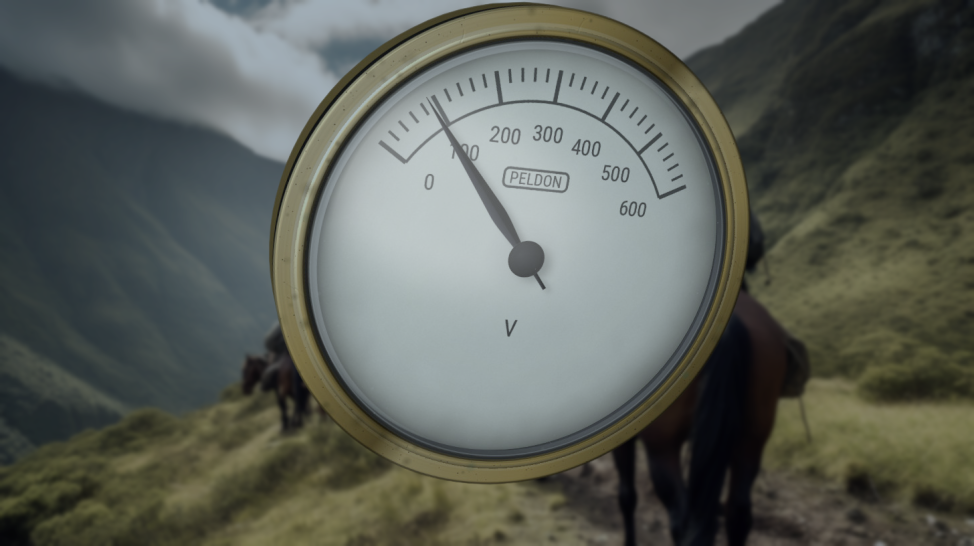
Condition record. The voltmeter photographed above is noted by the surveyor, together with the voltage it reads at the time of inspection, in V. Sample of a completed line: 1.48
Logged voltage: 90
